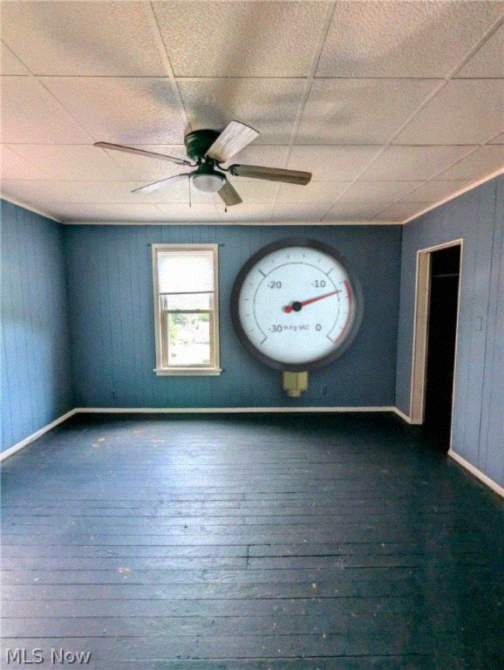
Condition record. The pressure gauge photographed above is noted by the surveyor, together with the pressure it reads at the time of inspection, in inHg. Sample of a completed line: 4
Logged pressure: -7
